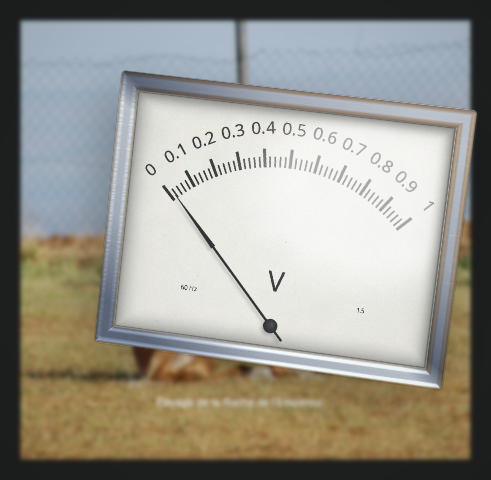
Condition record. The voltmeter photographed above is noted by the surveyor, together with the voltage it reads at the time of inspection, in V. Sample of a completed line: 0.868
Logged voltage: 0.02
